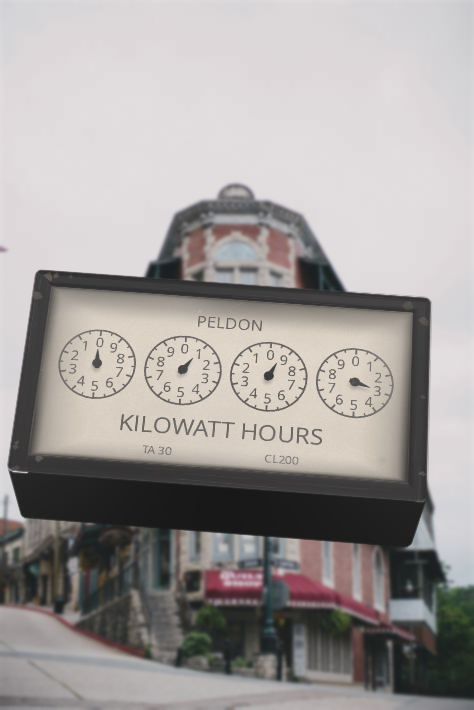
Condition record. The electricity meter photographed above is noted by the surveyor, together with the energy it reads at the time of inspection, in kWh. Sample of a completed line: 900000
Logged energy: 93
